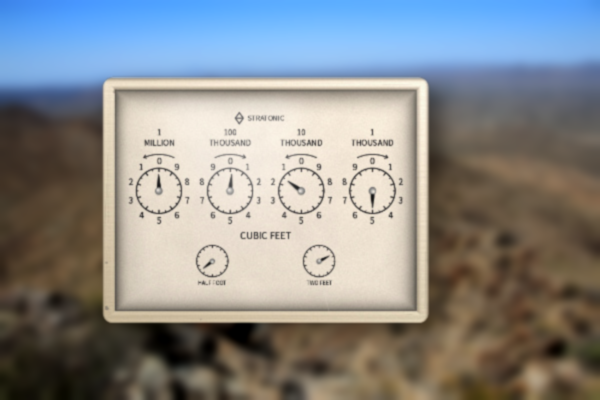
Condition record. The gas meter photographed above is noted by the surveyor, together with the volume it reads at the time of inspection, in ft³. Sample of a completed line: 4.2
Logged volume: 1500
